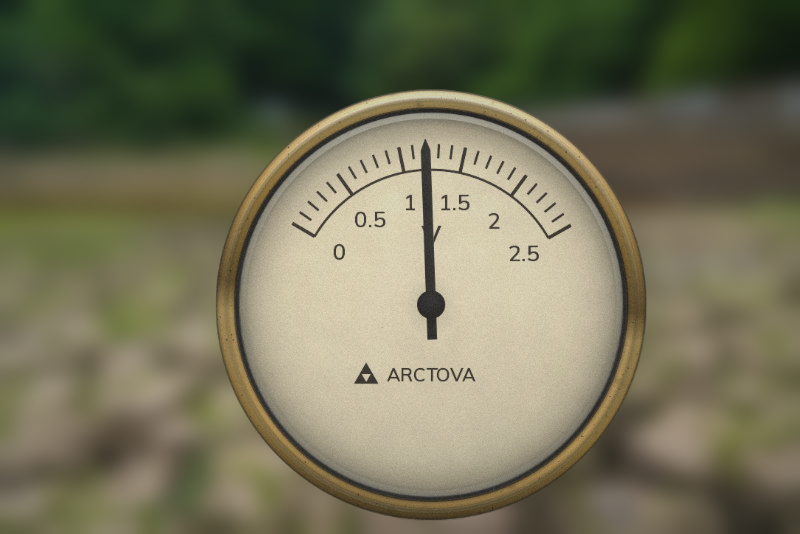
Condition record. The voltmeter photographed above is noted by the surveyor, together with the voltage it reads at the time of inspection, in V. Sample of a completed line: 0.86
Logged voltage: 1.2
